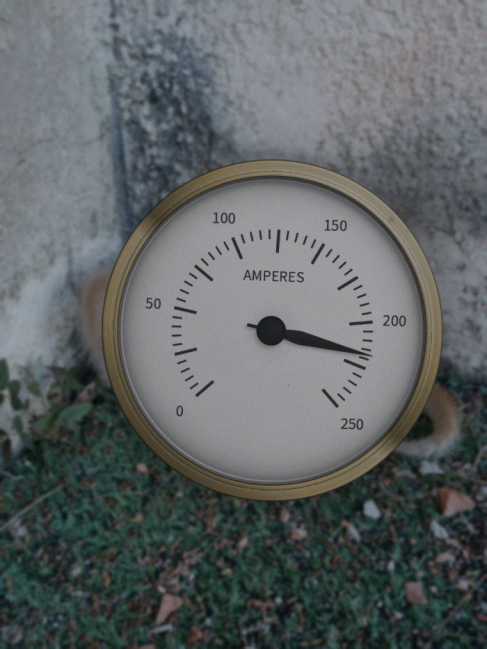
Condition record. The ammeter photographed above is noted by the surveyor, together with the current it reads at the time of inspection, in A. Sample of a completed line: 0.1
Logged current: 217.5
